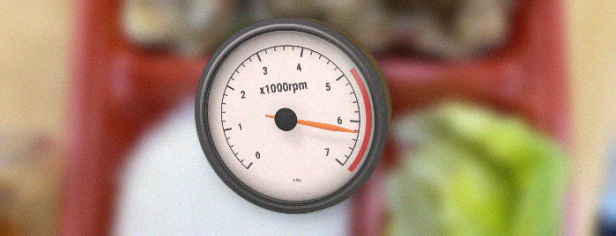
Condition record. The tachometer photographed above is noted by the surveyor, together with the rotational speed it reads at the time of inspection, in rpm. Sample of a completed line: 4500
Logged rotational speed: 6200
